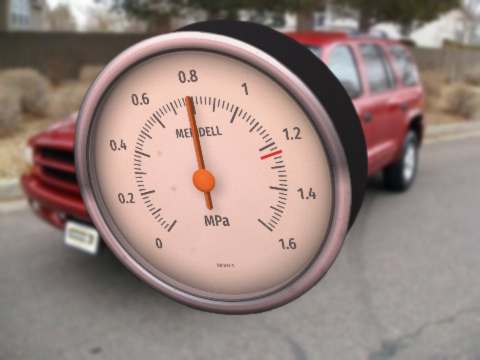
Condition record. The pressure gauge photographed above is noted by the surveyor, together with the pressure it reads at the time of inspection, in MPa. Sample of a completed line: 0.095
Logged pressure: 0.8
